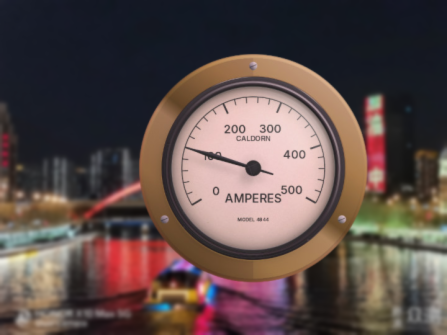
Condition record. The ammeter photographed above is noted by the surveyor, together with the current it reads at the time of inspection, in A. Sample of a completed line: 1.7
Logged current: 100
